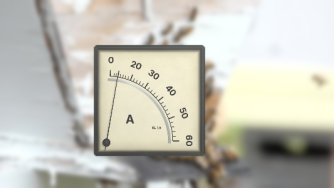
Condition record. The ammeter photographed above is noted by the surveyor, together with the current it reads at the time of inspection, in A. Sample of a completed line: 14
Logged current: 10
